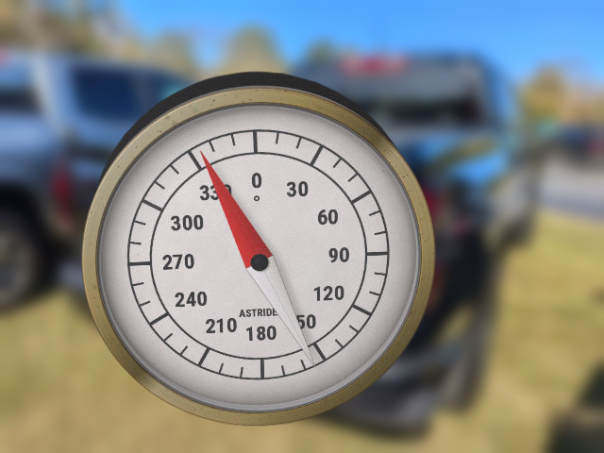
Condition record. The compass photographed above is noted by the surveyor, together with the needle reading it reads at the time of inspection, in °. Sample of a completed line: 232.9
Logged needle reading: 335
